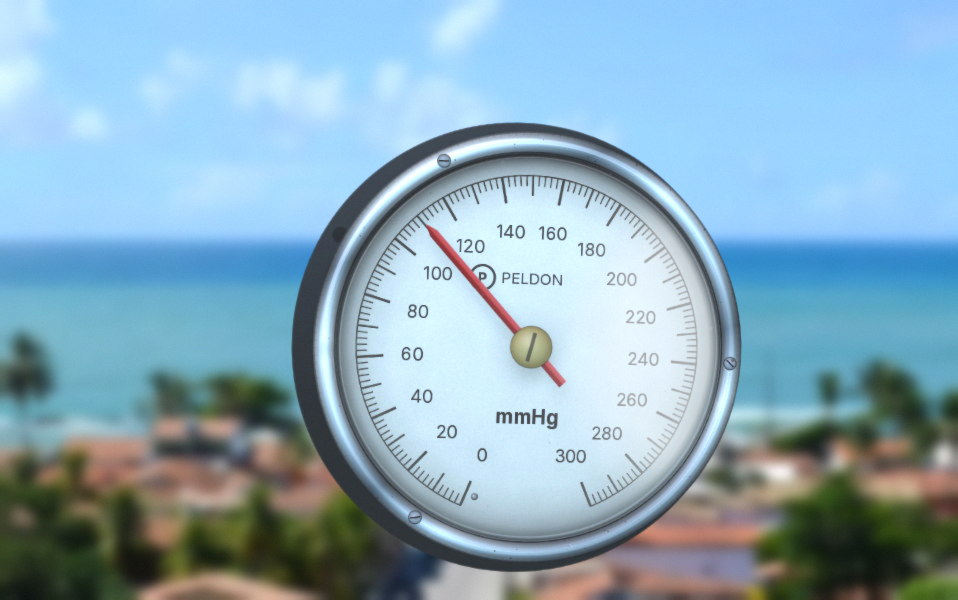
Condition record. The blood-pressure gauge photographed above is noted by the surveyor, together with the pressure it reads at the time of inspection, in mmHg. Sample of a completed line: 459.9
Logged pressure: 110
